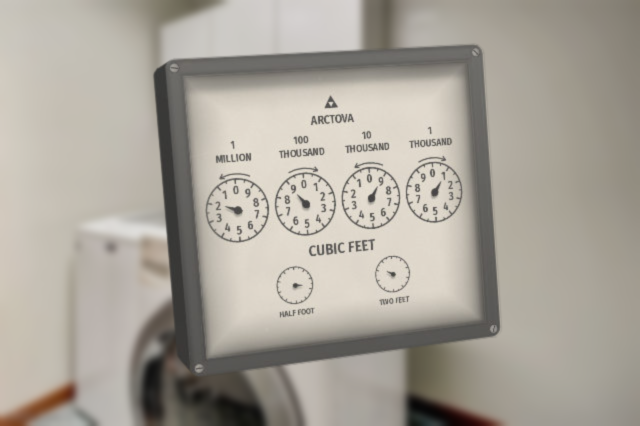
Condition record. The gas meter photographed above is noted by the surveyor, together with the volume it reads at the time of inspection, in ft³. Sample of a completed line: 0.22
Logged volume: 189100
